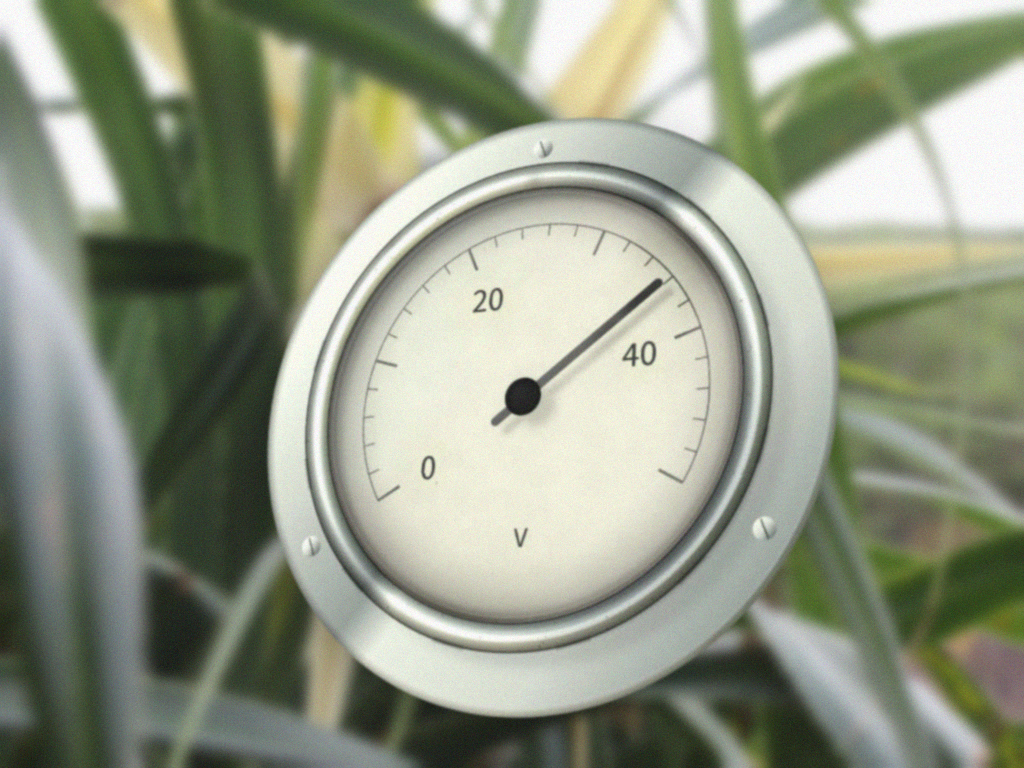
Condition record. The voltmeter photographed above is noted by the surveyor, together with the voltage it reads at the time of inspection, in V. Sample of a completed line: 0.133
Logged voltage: 36
